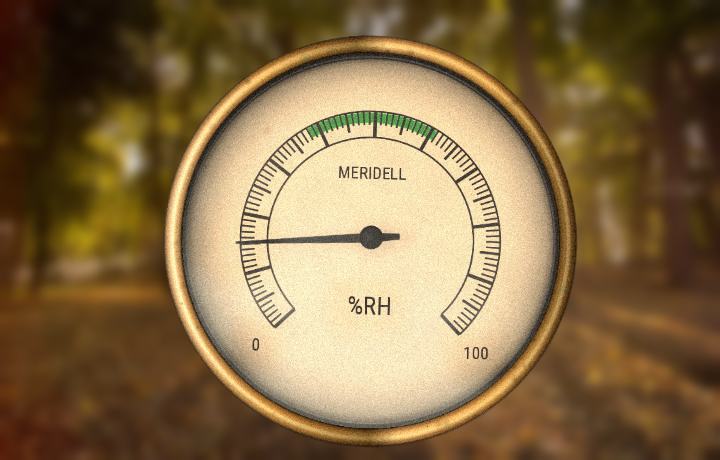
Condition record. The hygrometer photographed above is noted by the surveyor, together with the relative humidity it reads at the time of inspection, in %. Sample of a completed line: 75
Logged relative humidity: 15
